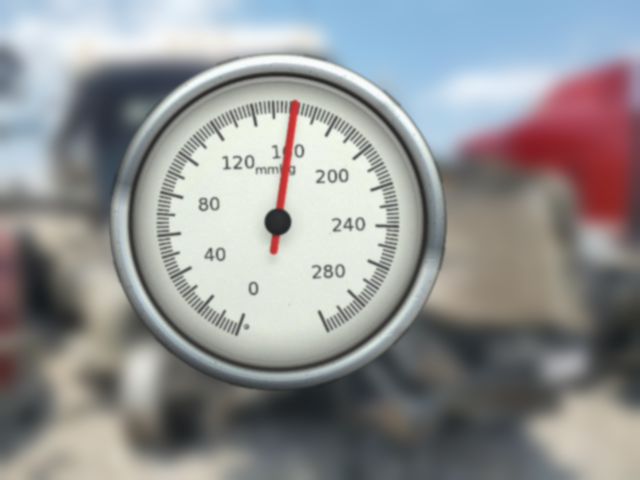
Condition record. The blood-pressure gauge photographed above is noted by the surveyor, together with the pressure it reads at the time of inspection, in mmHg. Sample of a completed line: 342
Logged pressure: 160
